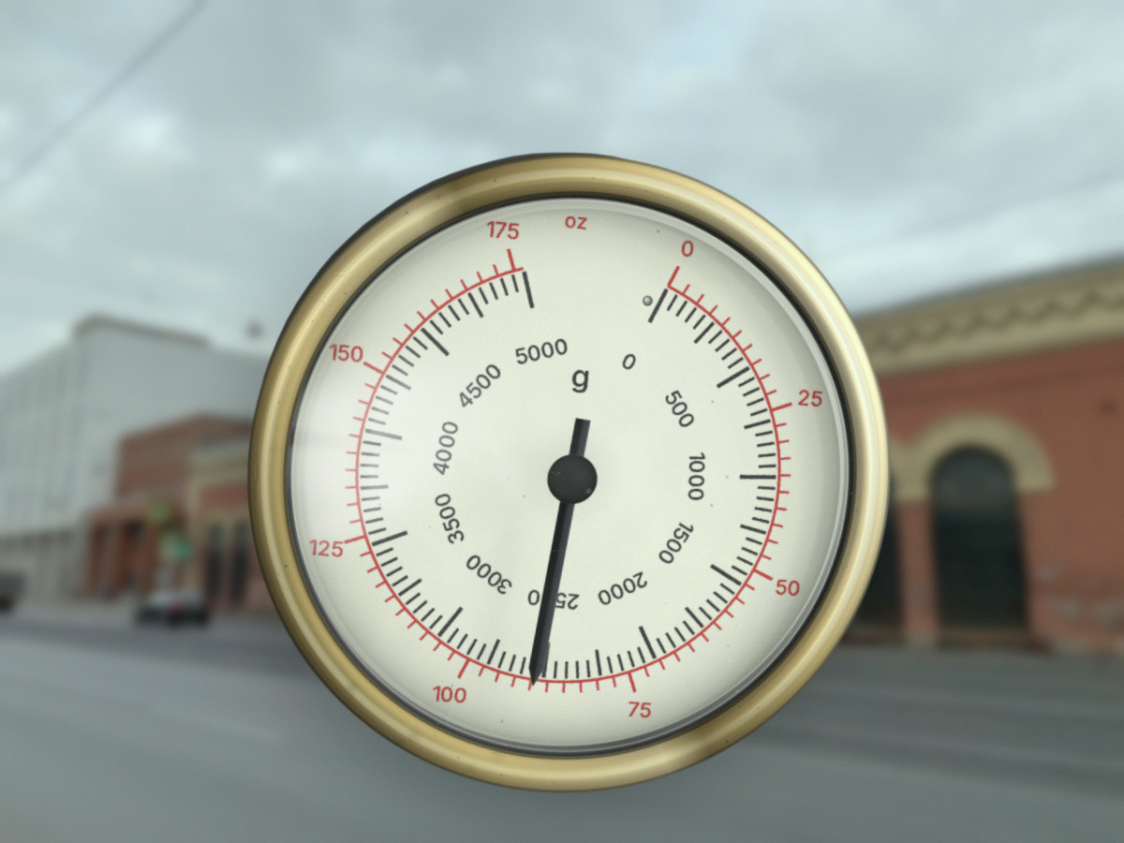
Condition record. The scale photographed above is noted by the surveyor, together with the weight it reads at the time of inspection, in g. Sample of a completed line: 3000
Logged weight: 2550
